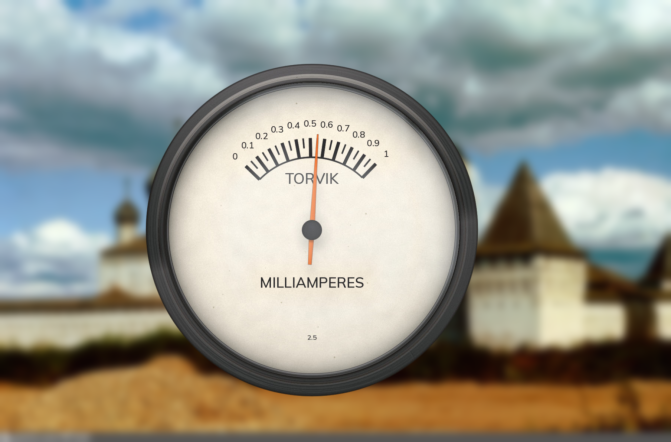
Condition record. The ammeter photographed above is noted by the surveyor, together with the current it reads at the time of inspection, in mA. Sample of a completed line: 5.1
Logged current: 0.55
